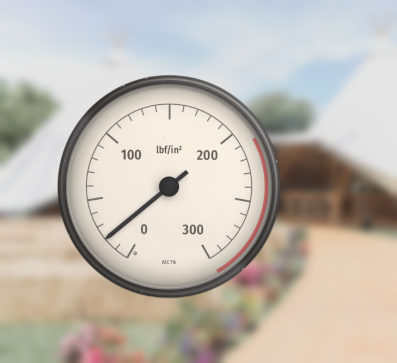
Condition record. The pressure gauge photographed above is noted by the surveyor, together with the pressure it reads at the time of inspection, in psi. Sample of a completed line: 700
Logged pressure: 20
